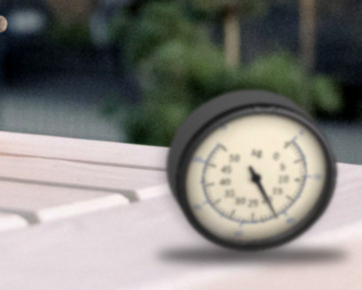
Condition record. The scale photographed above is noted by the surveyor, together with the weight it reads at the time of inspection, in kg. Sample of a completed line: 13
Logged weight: 20
